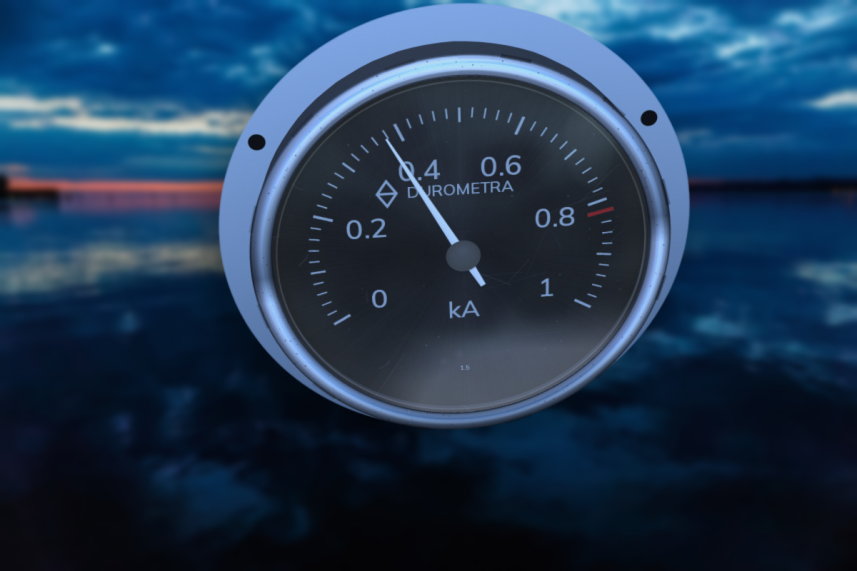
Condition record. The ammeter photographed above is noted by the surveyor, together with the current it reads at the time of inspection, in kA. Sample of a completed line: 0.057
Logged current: 0.38
